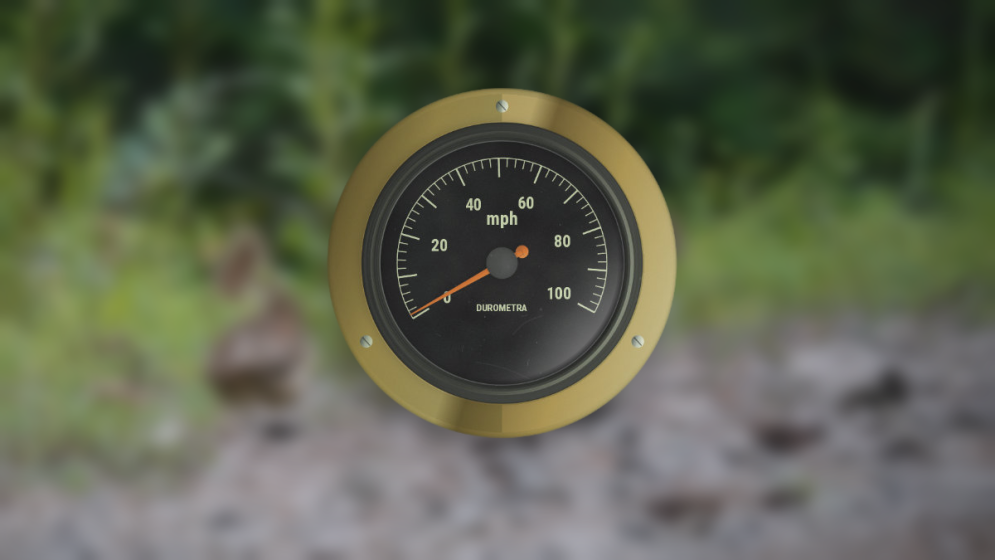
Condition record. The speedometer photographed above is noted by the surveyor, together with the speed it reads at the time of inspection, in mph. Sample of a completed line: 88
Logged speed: 1
